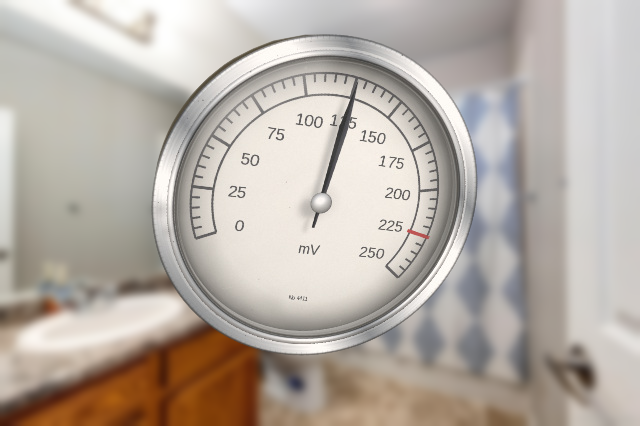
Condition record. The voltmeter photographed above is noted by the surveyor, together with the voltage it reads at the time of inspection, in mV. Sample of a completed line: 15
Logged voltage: 125
